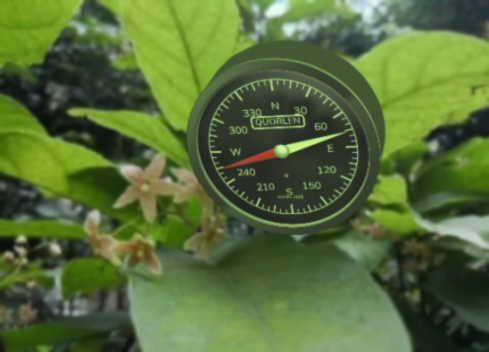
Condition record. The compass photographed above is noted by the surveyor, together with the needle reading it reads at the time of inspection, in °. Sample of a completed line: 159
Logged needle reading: 255
